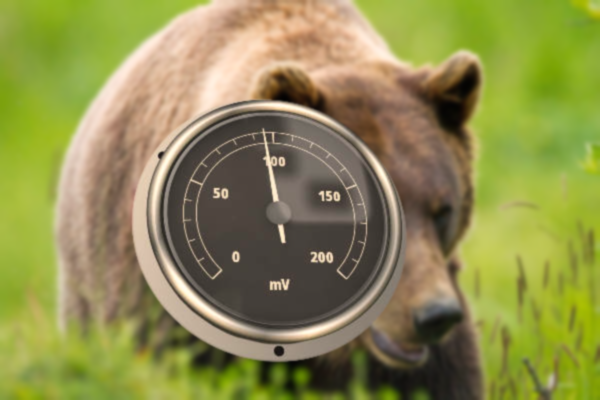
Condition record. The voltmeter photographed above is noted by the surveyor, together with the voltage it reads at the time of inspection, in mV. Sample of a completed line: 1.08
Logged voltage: 95
